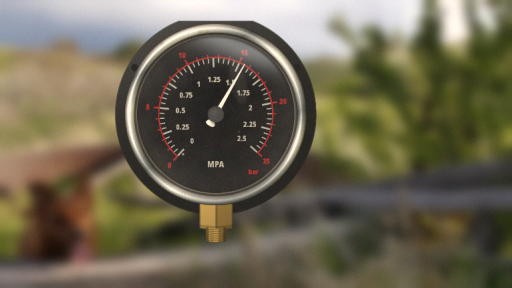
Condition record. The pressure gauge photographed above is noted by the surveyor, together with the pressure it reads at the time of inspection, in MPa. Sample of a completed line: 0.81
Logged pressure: 1.55
